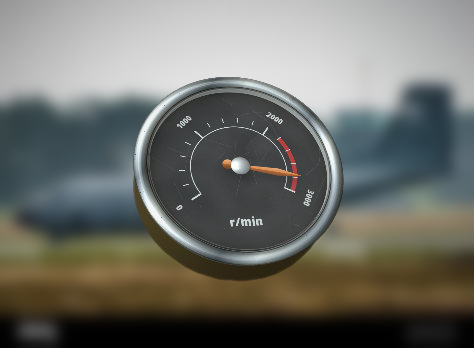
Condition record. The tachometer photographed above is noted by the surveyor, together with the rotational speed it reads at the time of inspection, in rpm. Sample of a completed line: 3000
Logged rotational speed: 2800
